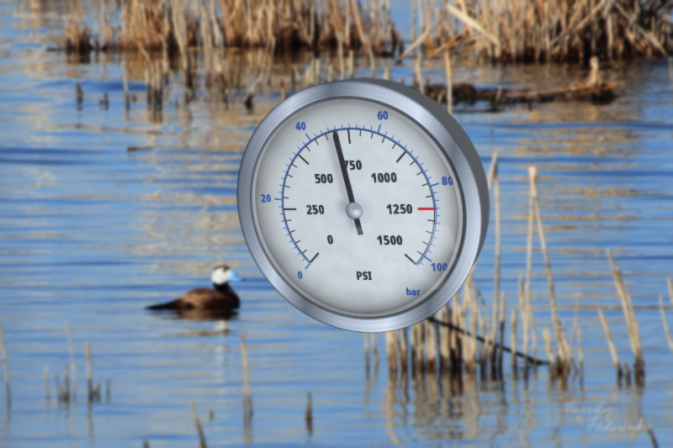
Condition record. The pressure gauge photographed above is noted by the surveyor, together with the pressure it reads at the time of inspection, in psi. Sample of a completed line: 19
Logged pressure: 700
